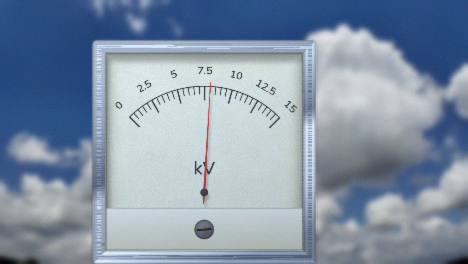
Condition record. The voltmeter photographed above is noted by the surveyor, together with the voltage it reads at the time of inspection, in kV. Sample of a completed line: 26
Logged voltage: 8
